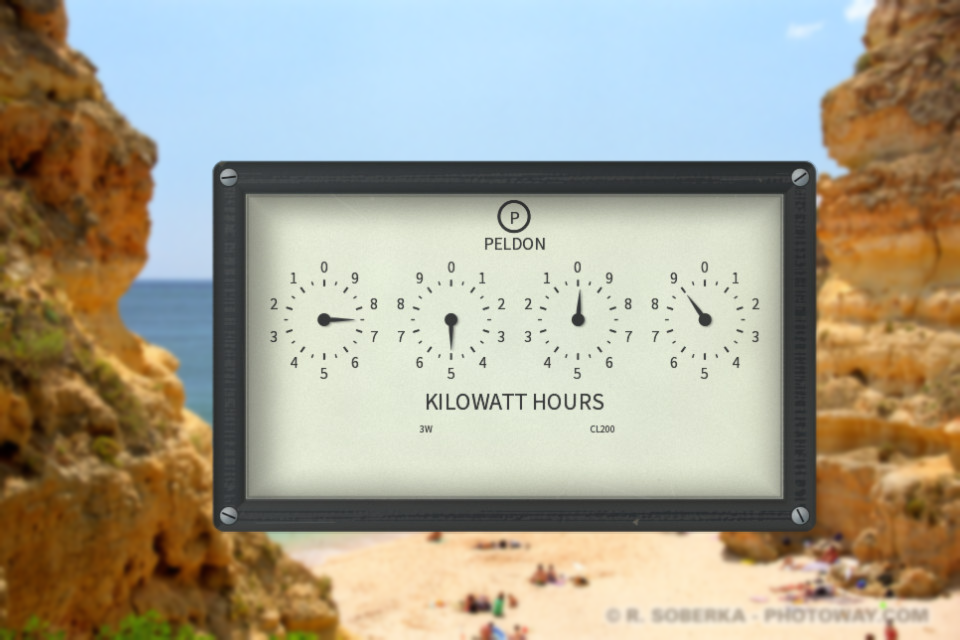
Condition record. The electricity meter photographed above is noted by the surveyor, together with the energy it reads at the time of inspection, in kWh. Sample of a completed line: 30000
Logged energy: 7499
